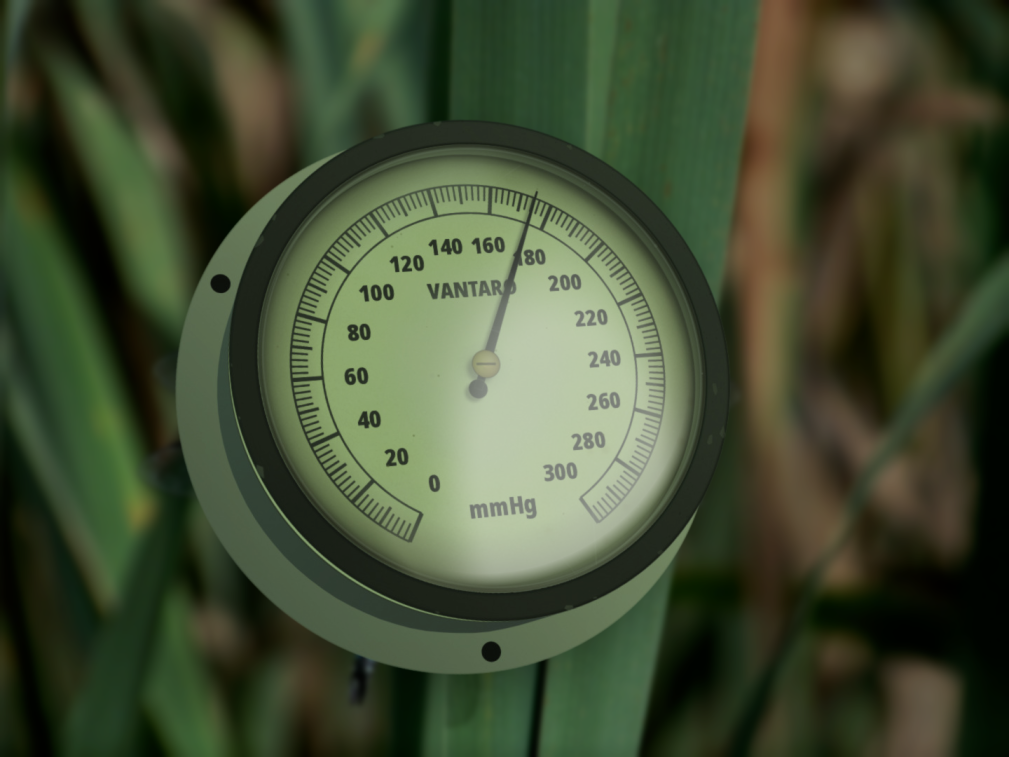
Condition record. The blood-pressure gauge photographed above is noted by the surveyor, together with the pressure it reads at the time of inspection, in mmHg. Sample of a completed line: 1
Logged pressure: 174
